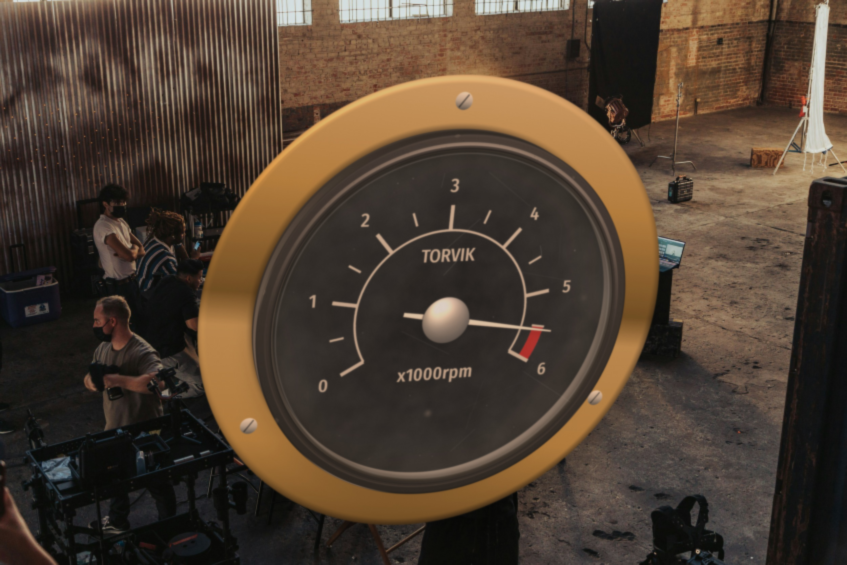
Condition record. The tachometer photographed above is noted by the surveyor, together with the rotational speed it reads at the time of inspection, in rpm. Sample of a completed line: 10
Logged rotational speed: 5500
